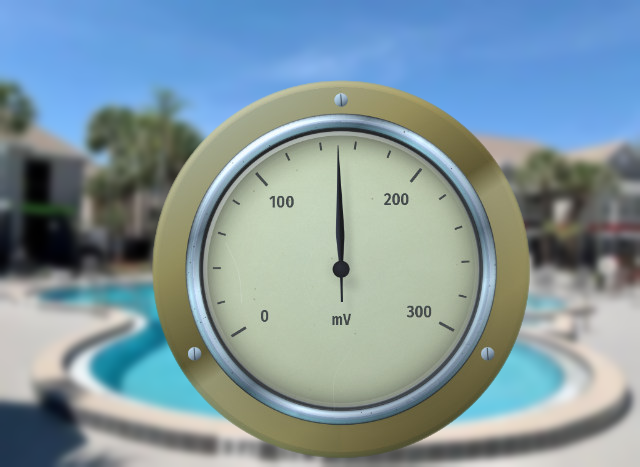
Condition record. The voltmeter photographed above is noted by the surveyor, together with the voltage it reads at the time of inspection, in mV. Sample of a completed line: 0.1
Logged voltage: 150
